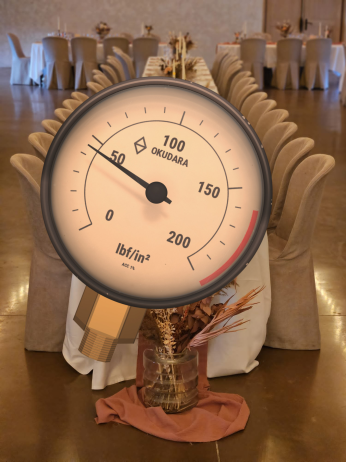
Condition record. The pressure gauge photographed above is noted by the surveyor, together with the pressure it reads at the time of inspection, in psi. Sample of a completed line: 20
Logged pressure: 45
